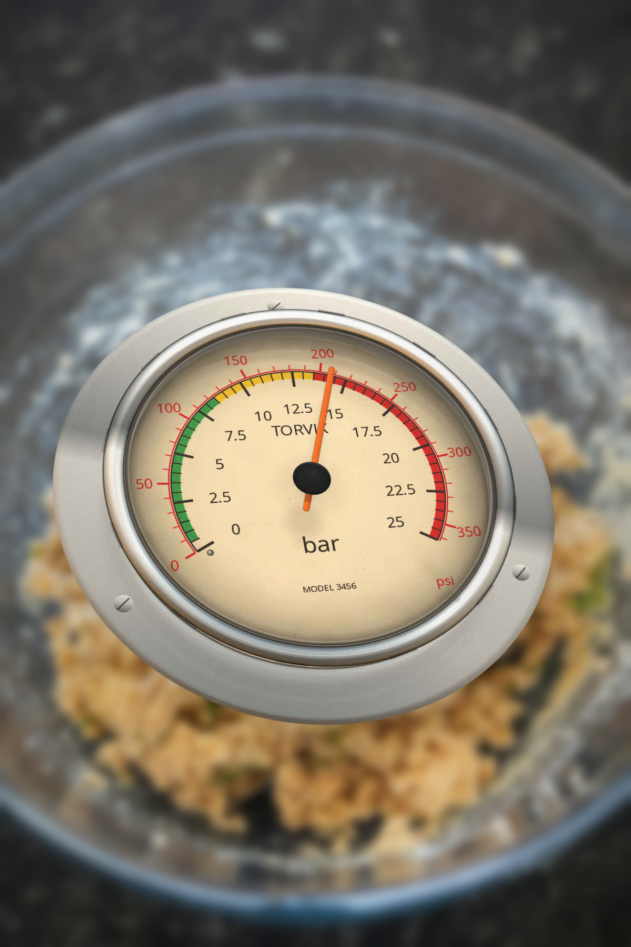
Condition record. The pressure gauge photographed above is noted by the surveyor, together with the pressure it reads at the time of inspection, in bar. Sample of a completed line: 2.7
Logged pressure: 14.25
